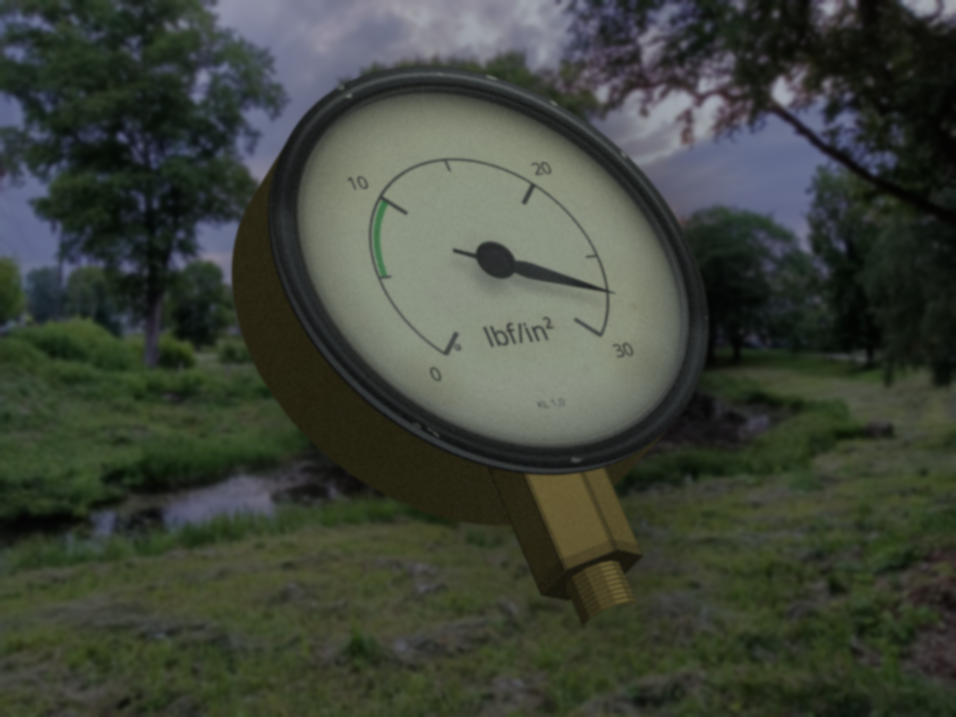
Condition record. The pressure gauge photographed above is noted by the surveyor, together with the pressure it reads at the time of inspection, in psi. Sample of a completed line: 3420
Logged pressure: 27.5
